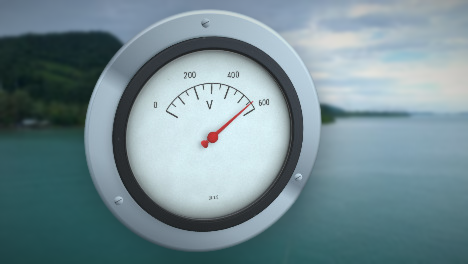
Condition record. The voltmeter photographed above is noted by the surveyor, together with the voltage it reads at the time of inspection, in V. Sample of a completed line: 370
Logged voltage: 550
